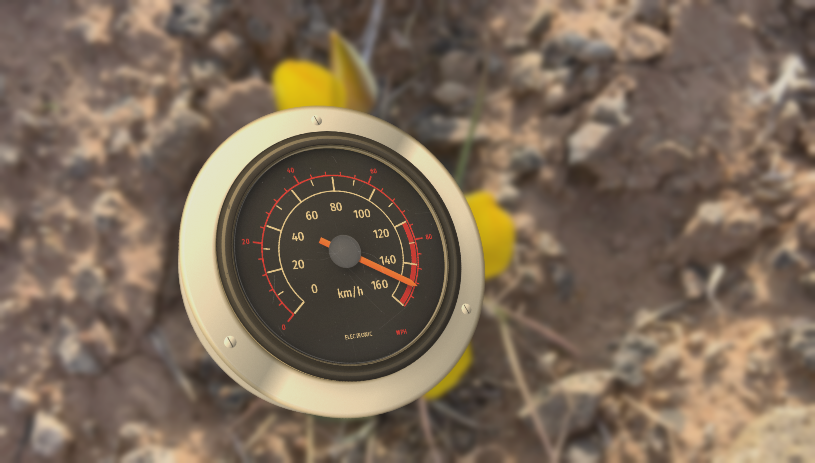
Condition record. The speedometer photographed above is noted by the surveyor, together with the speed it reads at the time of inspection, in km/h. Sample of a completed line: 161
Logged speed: 150
